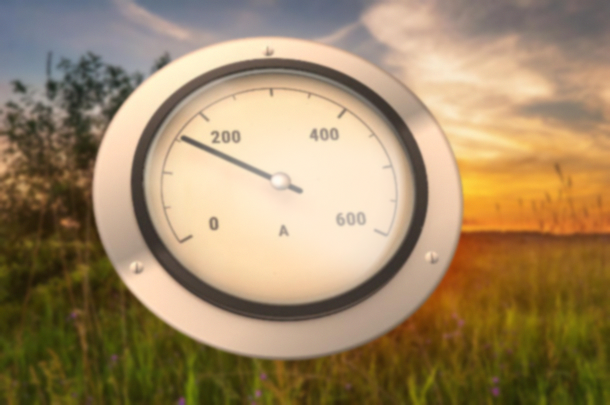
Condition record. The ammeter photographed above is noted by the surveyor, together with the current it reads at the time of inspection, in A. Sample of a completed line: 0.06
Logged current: 150
